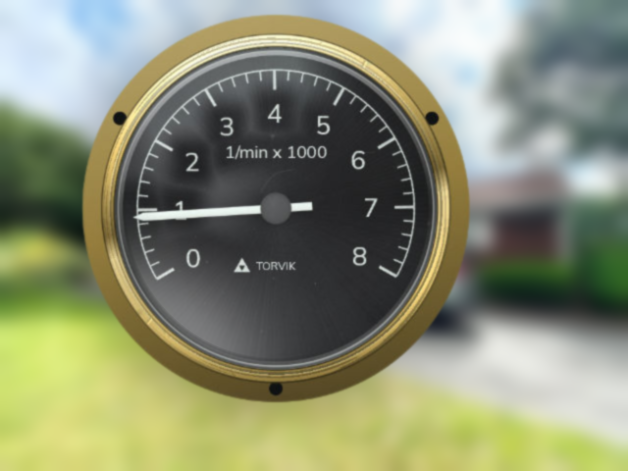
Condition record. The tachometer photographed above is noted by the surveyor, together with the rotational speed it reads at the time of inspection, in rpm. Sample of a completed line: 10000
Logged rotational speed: 900
